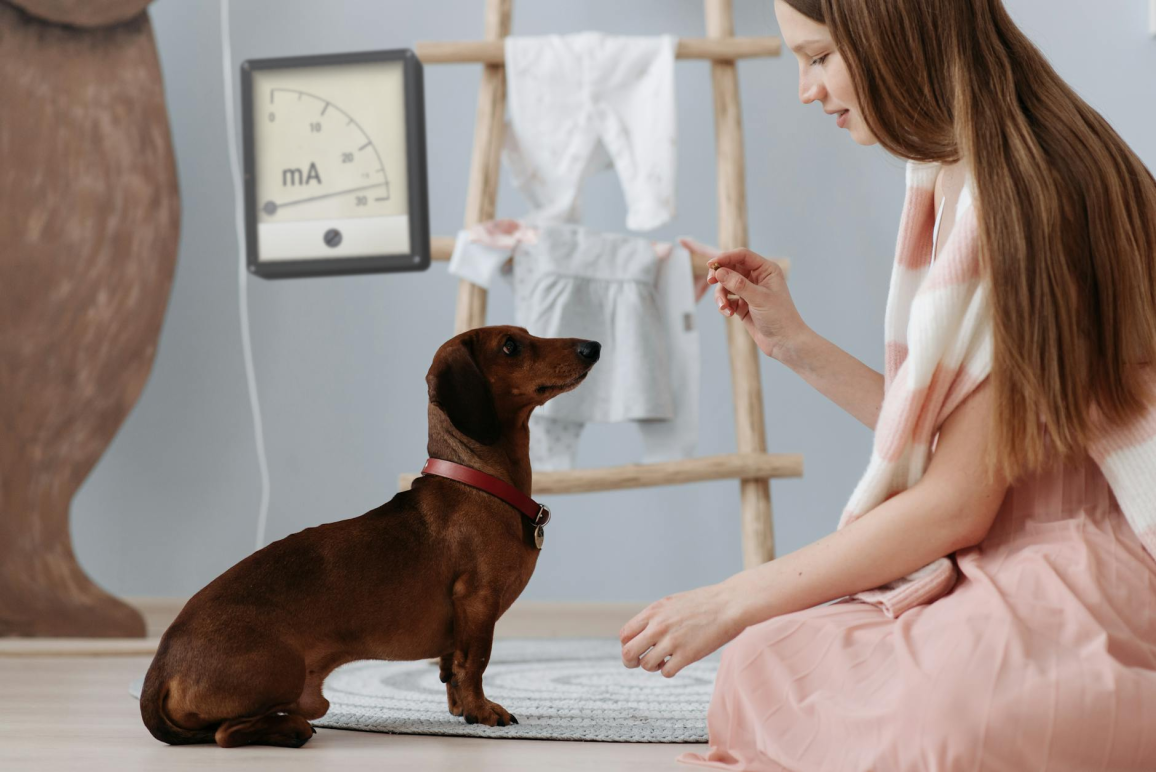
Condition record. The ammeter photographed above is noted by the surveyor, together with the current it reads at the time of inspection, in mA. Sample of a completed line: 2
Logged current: 27.5
